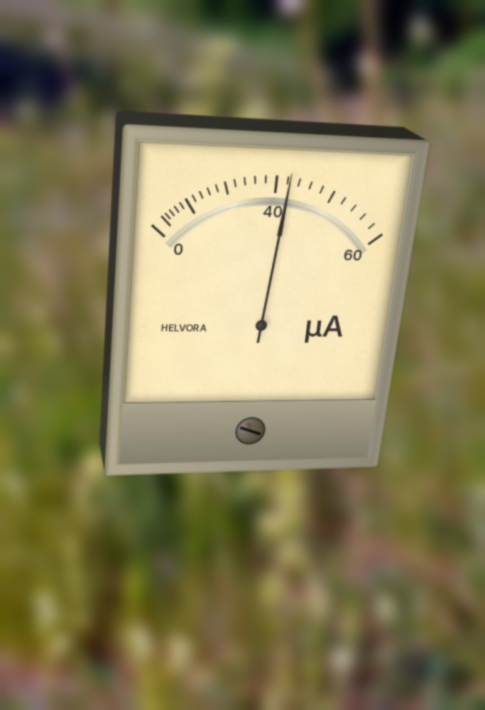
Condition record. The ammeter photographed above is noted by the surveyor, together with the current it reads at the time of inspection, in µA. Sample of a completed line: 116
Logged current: 42
